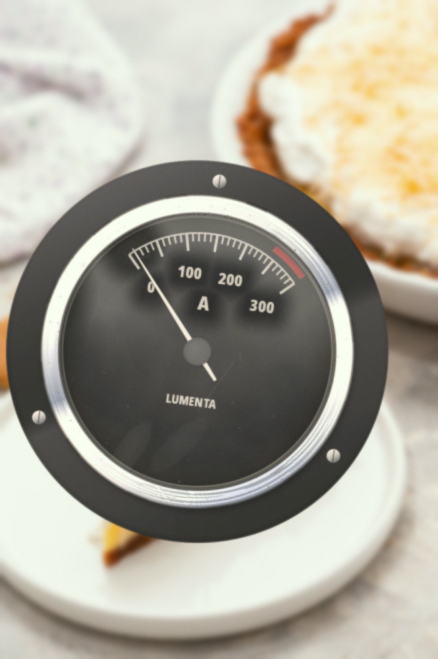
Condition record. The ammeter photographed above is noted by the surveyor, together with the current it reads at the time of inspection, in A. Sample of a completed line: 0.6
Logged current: 10
